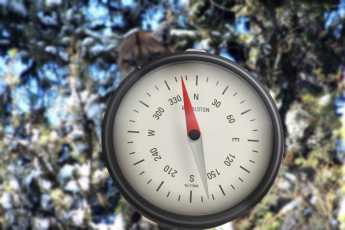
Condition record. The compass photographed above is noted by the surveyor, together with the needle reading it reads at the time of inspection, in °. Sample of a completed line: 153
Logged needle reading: 345
